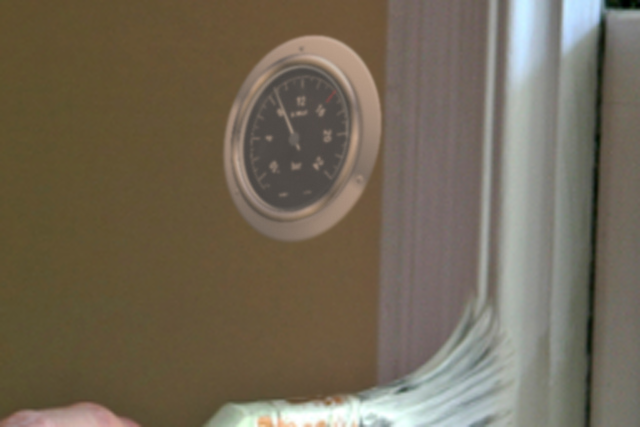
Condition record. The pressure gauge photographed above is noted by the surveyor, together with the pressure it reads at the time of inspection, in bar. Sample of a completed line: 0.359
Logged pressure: 9
